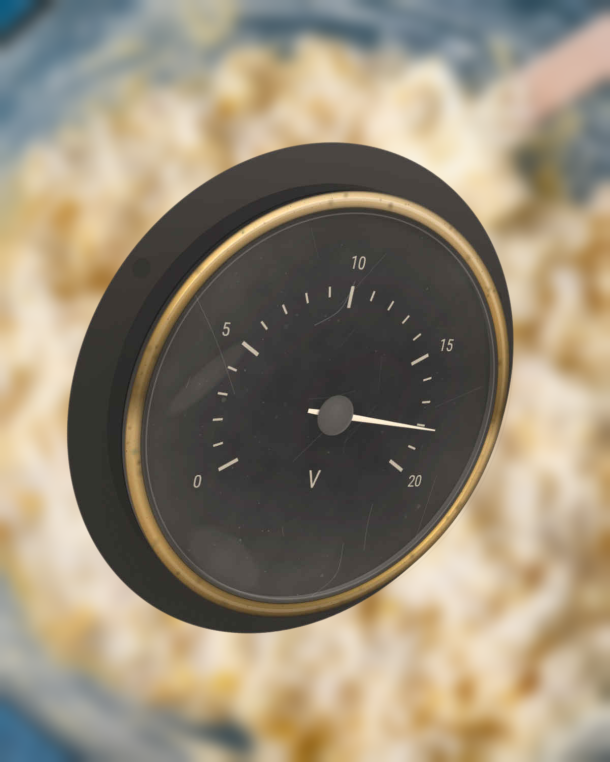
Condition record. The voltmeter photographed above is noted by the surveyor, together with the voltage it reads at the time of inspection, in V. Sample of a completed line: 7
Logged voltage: 18
